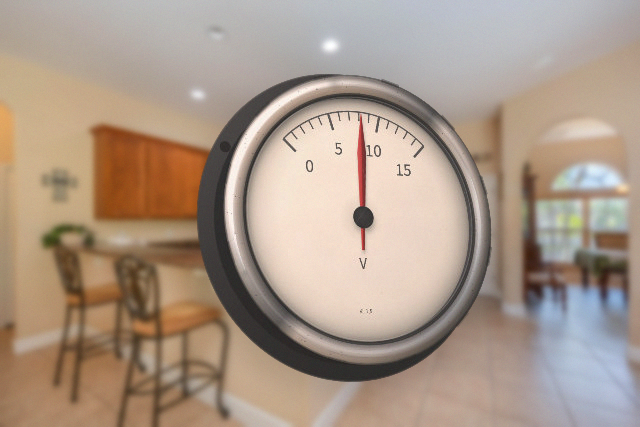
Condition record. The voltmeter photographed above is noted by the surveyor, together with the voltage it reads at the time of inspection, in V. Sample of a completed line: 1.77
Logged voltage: 8
